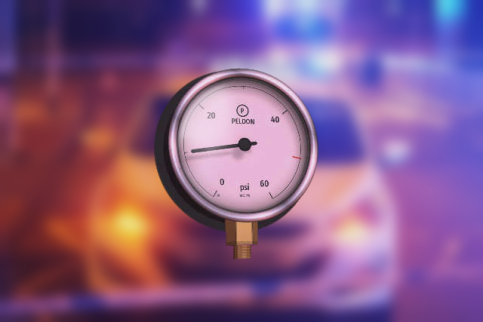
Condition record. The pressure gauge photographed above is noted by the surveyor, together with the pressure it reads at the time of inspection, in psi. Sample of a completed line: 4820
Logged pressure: 10
